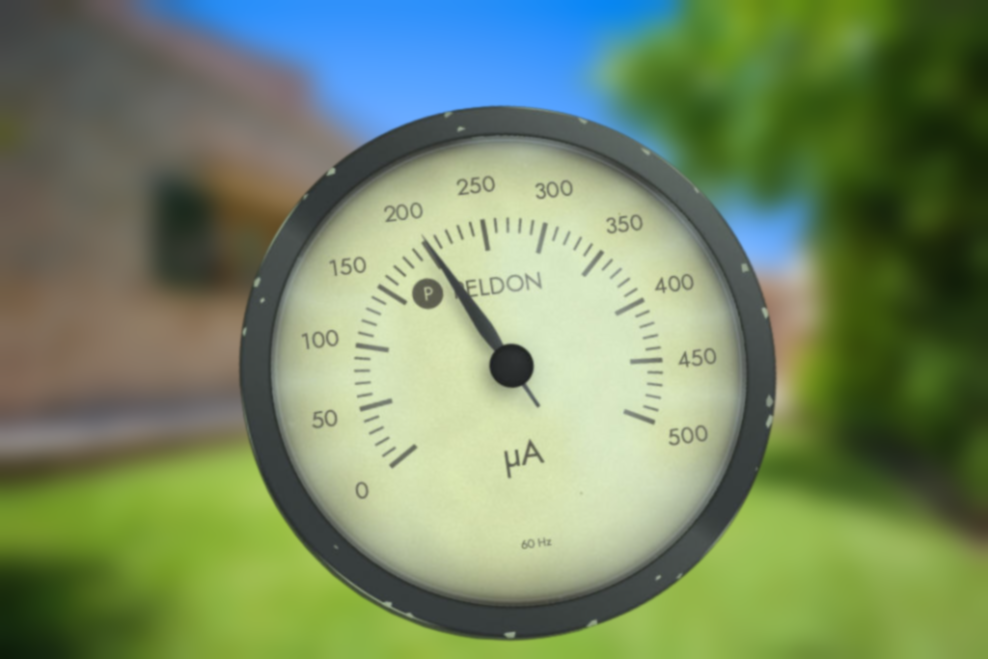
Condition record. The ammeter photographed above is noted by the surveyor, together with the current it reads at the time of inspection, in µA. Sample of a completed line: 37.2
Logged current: 200
